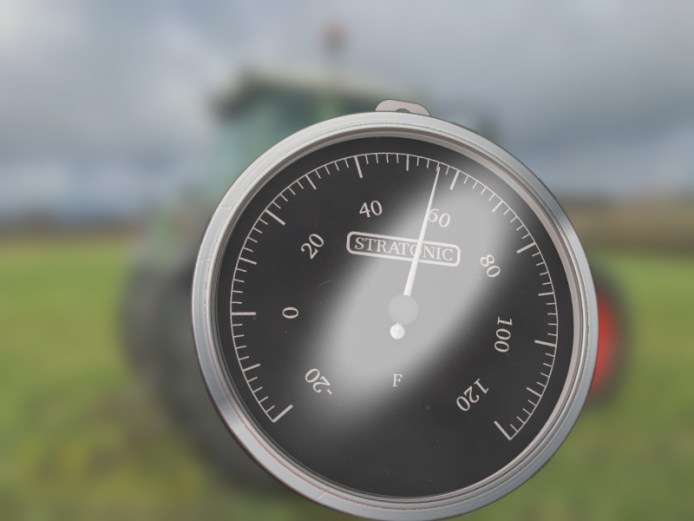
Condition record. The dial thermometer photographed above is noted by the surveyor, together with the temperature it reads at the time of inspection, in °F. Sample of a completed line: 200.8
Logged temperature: 56
